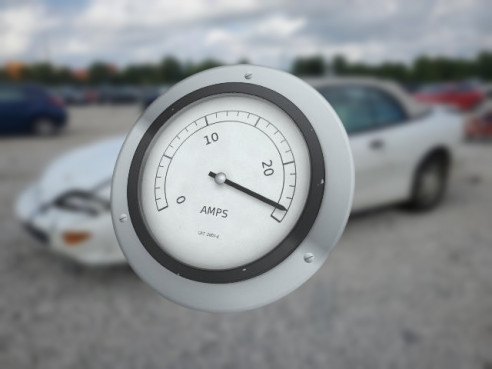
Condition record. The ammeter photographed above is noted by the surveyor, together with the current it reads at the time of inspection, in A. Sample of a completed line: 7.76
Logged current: 24
